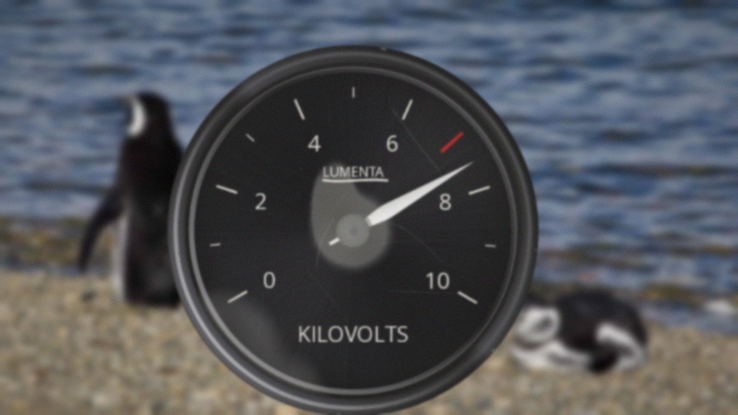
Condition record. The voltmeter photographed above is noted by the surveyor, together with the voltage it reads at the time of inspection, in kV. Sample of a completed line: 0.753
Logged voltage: 7.5
